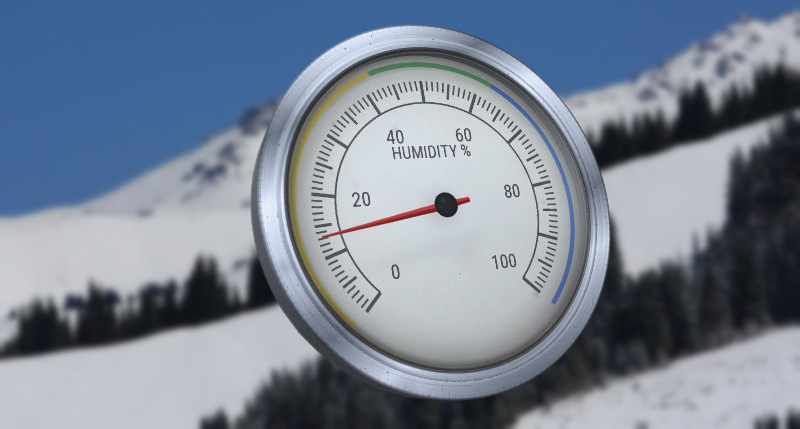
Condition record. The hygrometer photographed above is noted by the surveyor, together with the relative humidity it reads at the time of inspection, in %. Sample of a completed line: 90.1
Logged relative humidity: 13
